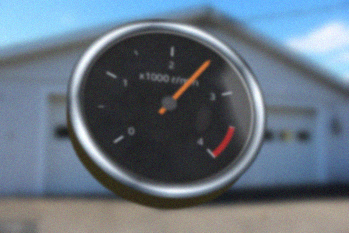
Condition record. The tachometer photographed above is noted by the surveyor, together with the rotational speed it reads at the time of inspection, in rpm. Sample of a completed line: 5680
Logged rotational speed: 2500
